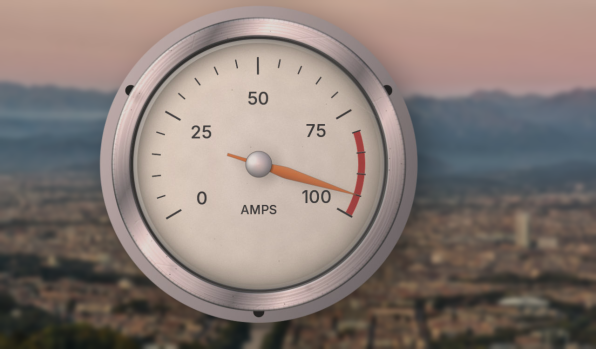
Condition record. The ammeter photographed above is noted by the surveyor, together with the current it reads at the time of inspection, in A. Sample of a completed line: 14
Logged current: 95
